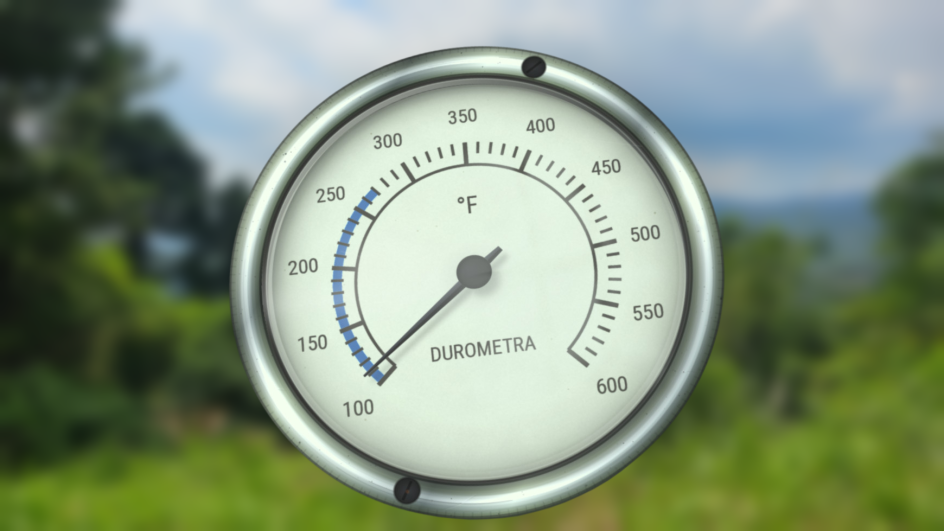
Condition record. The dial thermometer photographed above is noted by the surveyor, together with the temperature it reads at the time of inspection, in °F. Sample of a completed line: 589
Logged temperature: 110
